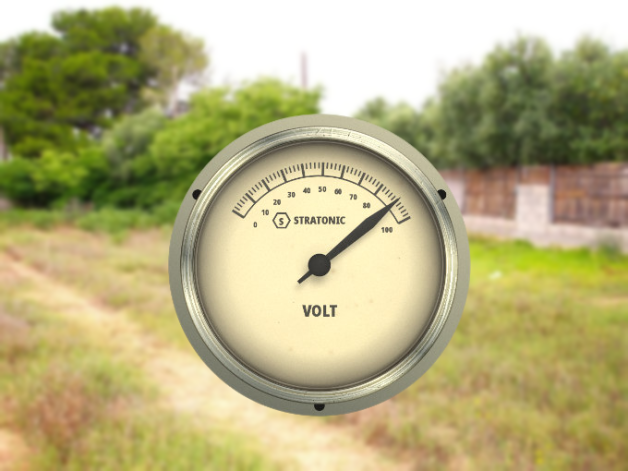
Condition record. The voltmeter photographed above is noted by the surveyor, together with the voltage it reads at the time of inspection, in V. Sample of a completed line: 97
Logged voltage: 90
